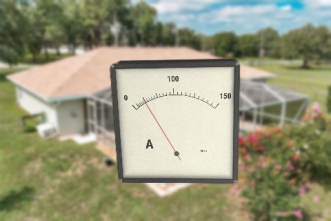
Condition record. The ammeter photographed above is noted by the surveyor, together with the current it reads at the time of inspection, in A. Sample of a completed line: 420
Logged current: 50
